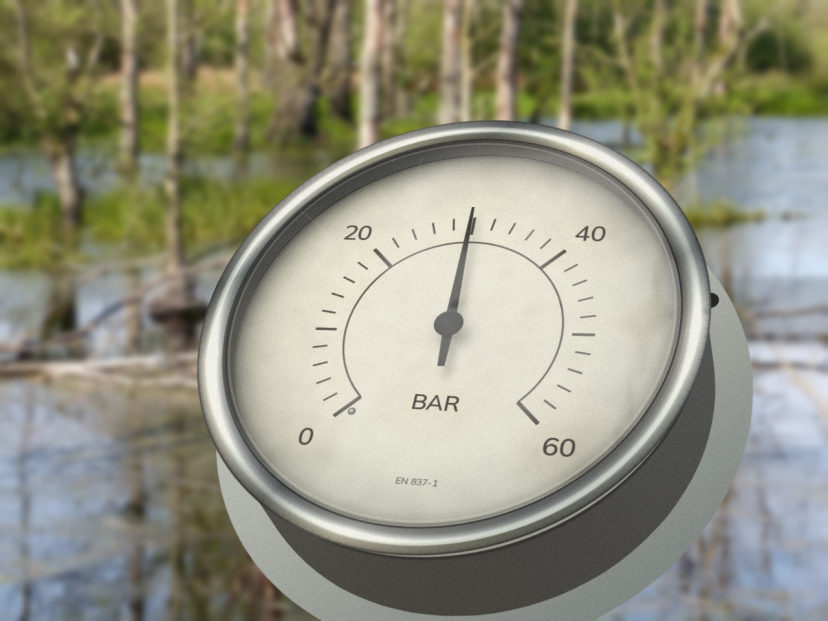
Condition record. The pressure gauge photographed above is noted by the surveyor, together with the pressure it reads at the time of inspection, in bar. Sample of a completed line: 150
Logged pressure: 30
